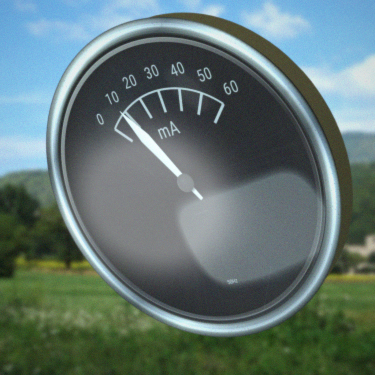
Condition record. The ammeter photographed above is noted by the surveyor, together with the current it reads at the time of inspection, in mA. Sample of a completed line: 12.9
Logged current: 10
